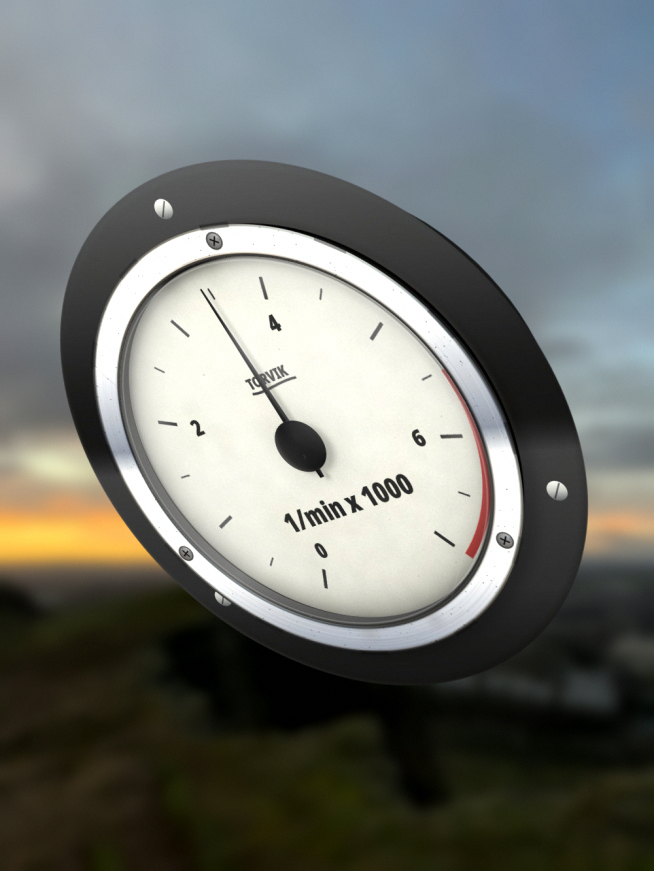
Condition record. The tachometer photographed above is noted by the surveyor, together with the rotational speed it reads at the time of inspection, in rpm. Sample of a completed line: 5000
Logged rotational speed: 3500
